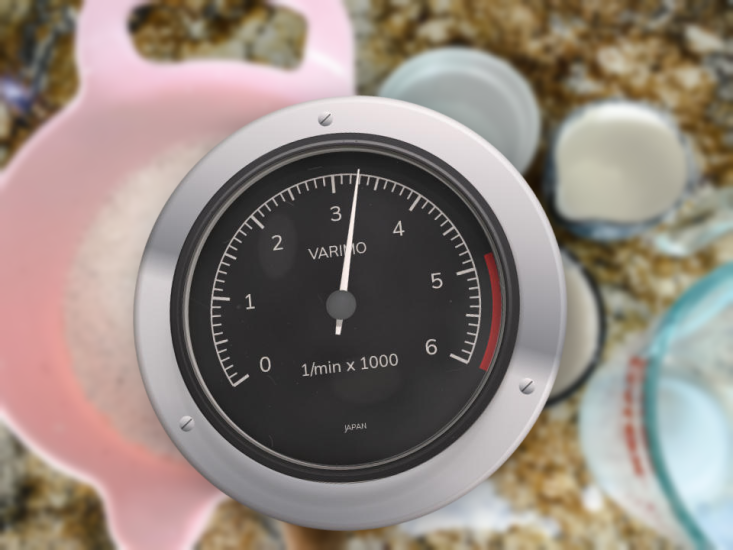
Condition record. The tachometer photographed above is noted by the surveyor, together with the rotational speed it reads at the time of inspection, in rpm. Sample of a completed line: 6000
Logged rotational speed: 3300
